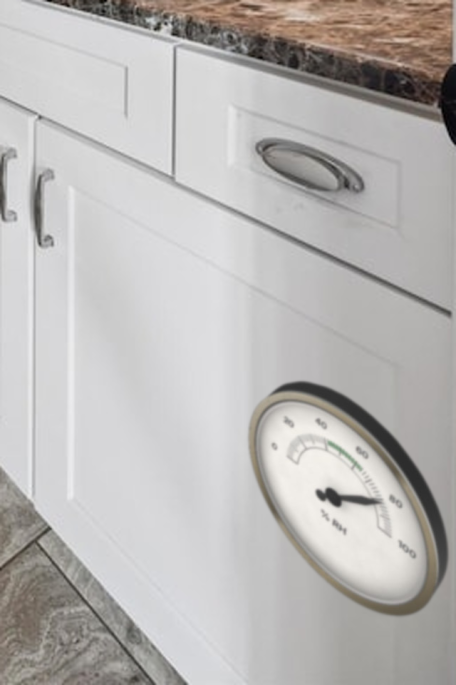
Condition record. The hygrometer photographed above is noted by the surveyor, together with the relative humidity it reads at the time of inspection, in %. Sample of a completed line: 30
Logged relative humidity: 80
